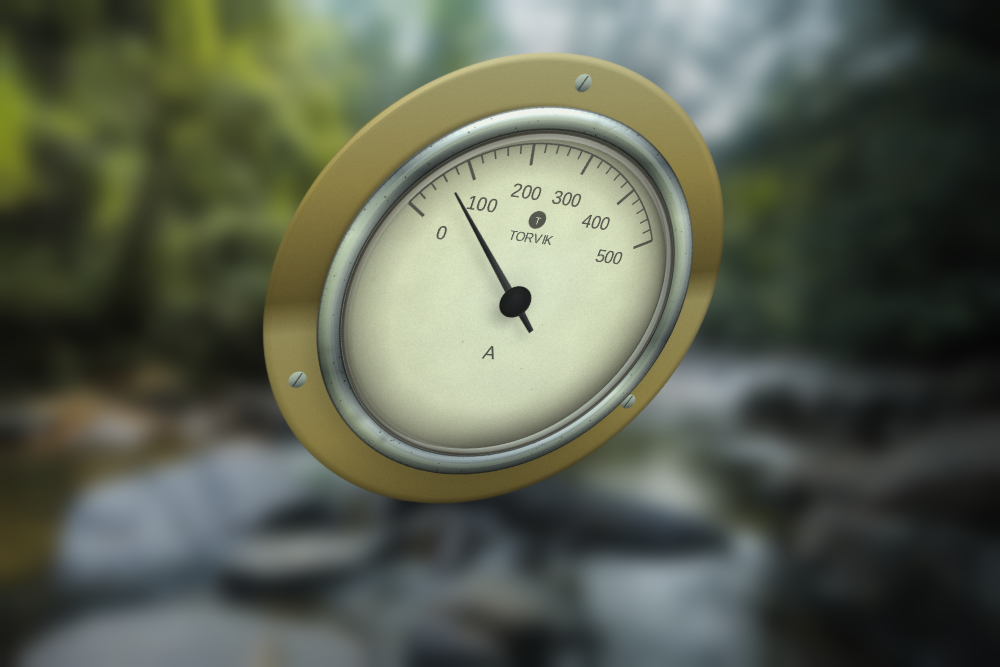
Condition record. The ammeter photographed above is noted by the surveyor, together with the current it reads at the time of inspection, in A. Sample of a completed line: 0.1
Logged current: 60
